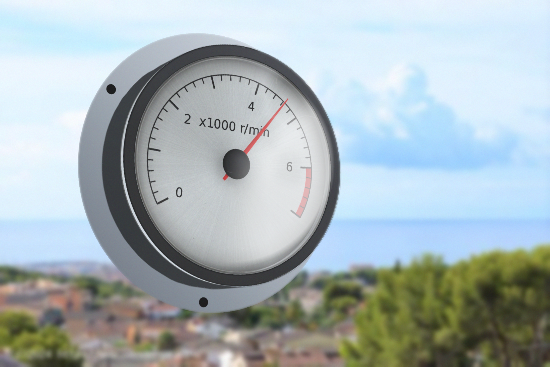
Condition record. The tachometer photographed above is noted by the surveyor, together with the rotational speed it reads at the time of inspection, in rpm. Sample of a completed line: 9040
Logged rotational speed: 4600
